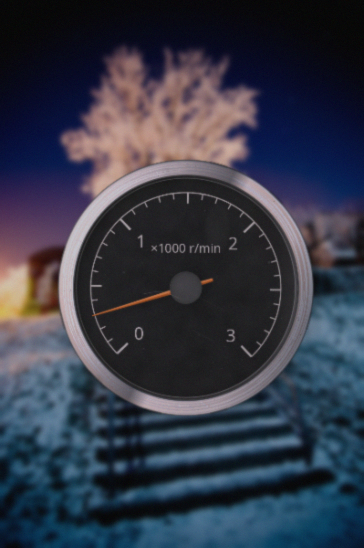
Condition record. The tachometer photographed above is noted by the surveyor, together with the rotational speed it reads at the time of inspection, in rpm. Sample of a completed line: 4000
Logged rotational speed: 300
